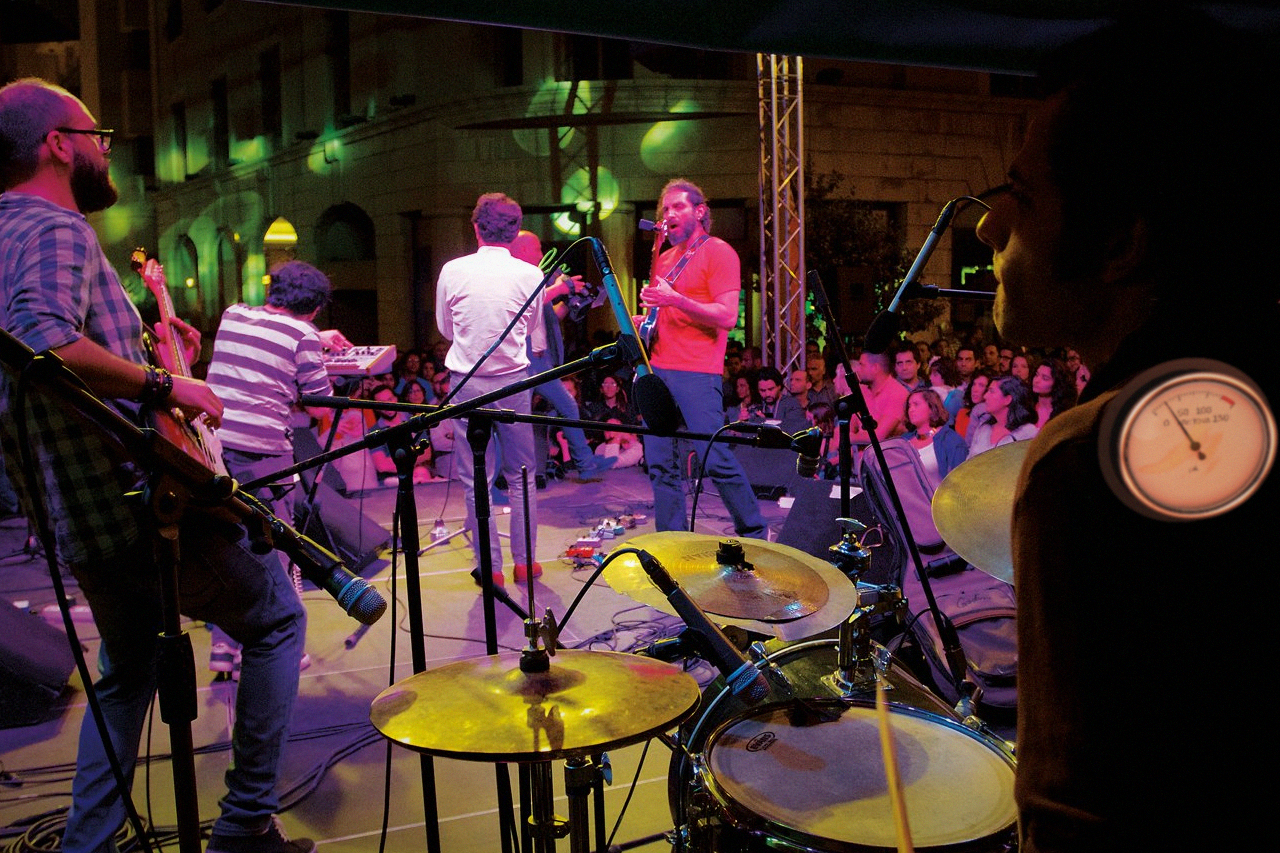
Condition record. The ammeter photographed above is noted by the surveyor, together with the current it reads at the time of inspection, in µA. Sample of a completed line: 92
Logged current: 25
